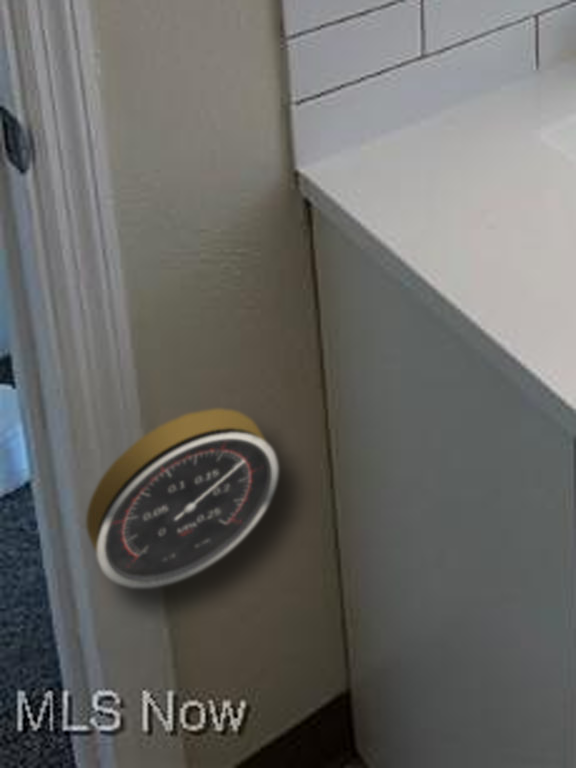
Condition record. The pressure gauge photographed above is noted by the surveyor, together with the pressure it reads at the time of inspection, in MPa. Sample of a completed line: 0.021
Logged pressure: 0.175
